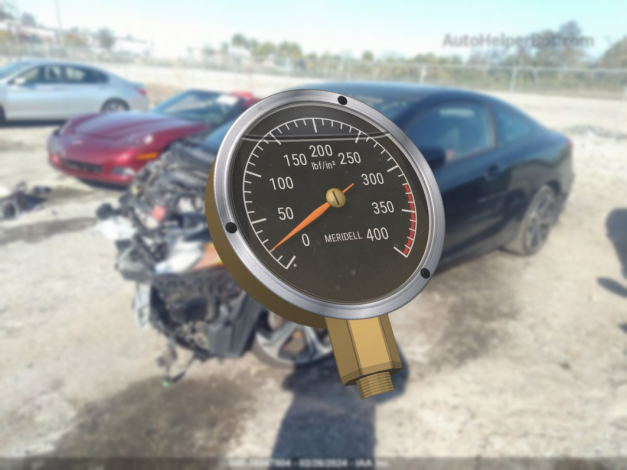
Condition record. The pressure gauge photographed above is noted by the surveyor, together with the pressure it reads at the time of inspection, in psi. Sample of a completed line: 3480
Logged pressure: 20
